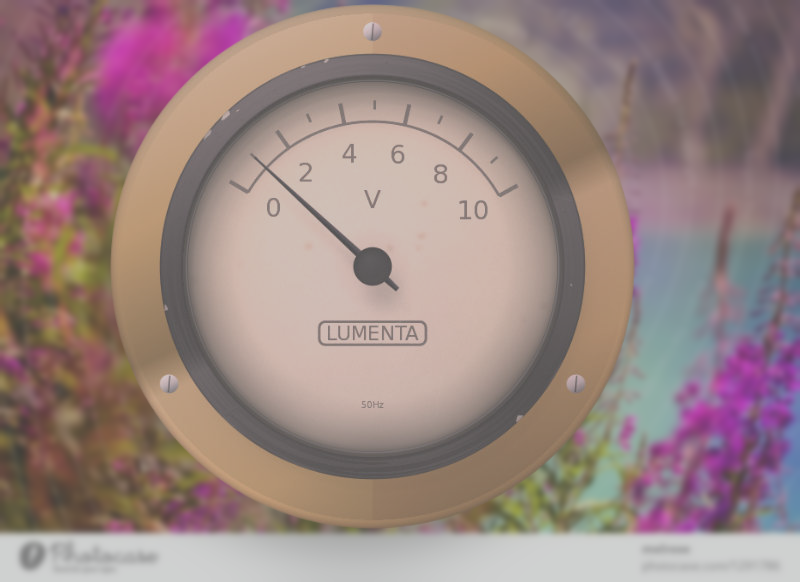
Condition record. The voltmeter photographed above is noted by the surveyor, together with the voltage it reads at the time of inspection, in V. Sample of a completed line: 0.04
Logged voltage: 1
